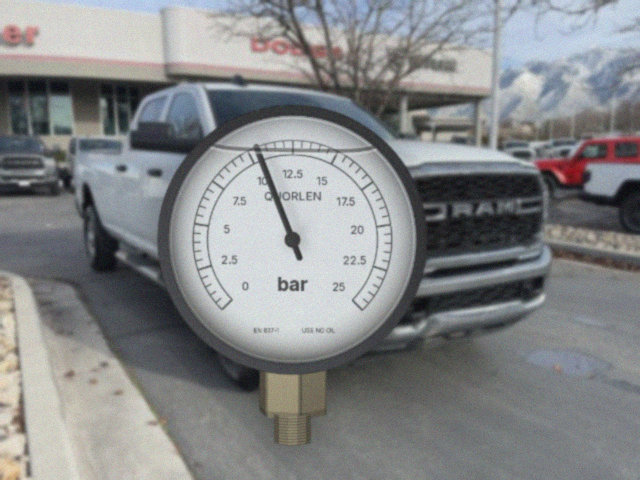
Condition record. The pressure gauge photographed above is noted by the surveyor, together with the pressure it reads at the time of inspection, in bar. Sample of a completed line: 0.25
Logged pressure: 10.5
